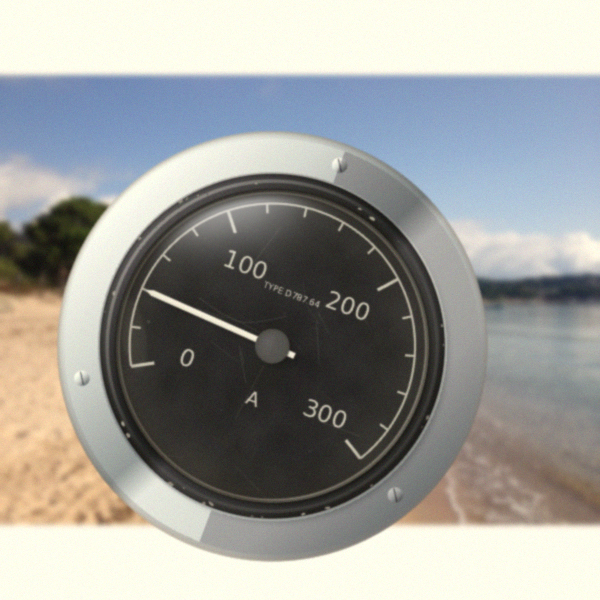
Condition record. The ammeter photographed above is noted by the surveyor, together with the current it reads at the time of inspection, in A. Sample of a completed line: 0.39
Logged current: 40
